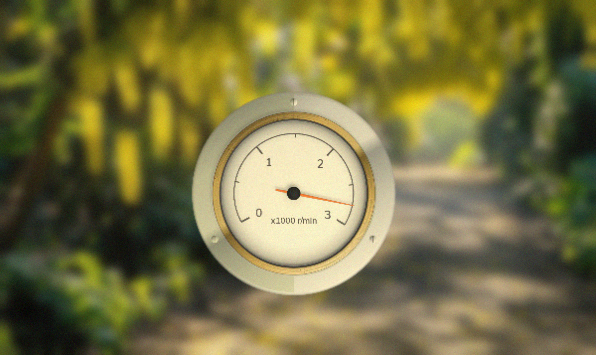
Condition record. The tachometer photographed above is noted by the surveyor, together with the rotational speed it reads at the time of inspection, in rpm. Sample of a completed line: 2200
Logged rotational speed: 2750
